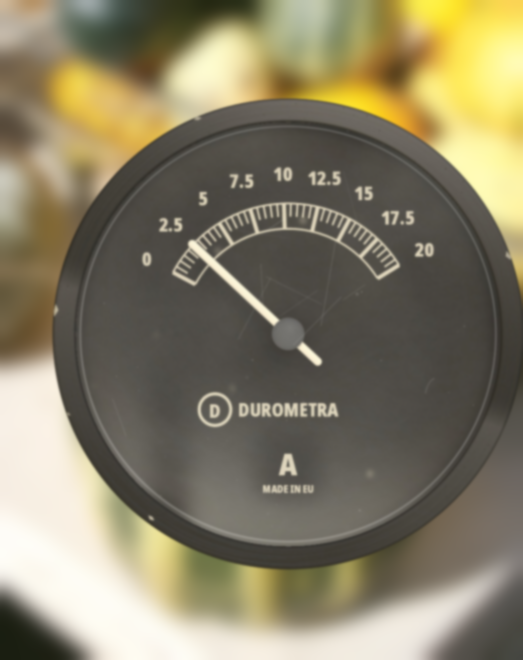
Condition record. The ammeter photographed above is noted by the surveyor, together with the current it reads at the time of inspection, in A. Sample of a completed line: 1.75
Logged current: 2.5
